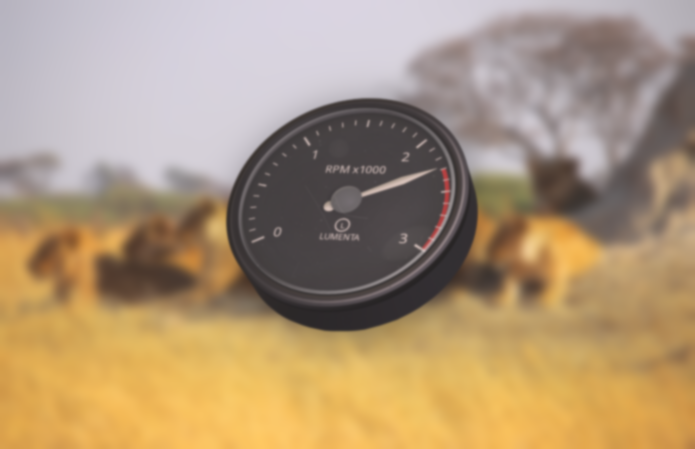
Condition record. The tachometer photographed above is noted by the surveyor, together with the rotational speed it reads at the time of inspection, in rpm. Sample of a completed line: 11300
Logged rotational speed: 2300
